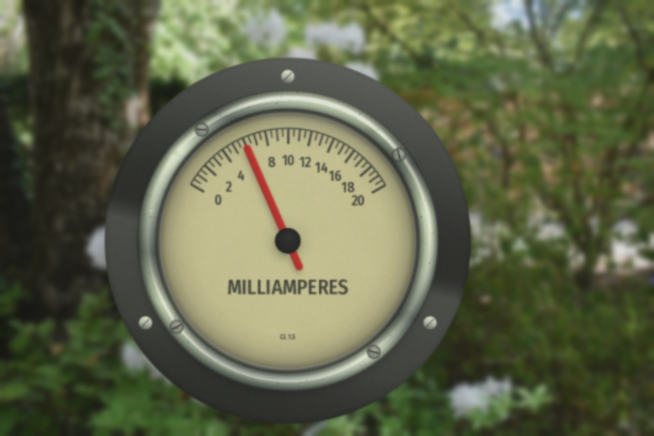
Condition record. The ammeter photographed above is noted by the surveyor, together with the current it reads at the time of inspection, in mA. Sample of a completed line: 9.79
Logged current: 6
